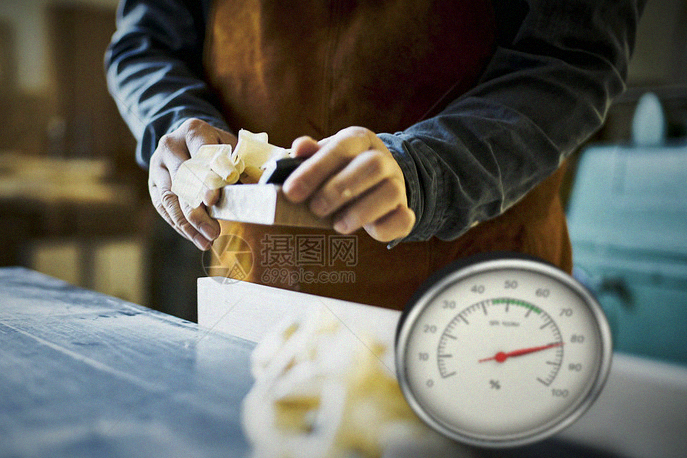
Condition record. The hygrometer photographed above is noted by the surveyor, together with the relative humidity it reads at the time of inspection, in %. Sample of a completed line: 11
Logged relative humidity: 80
